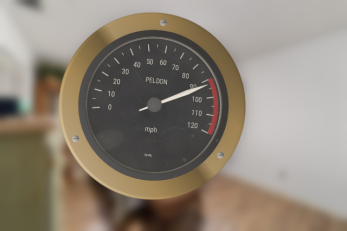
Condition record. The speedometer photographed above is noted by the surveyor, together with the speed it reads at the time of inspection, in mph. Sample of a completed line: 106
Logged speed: 92.5
